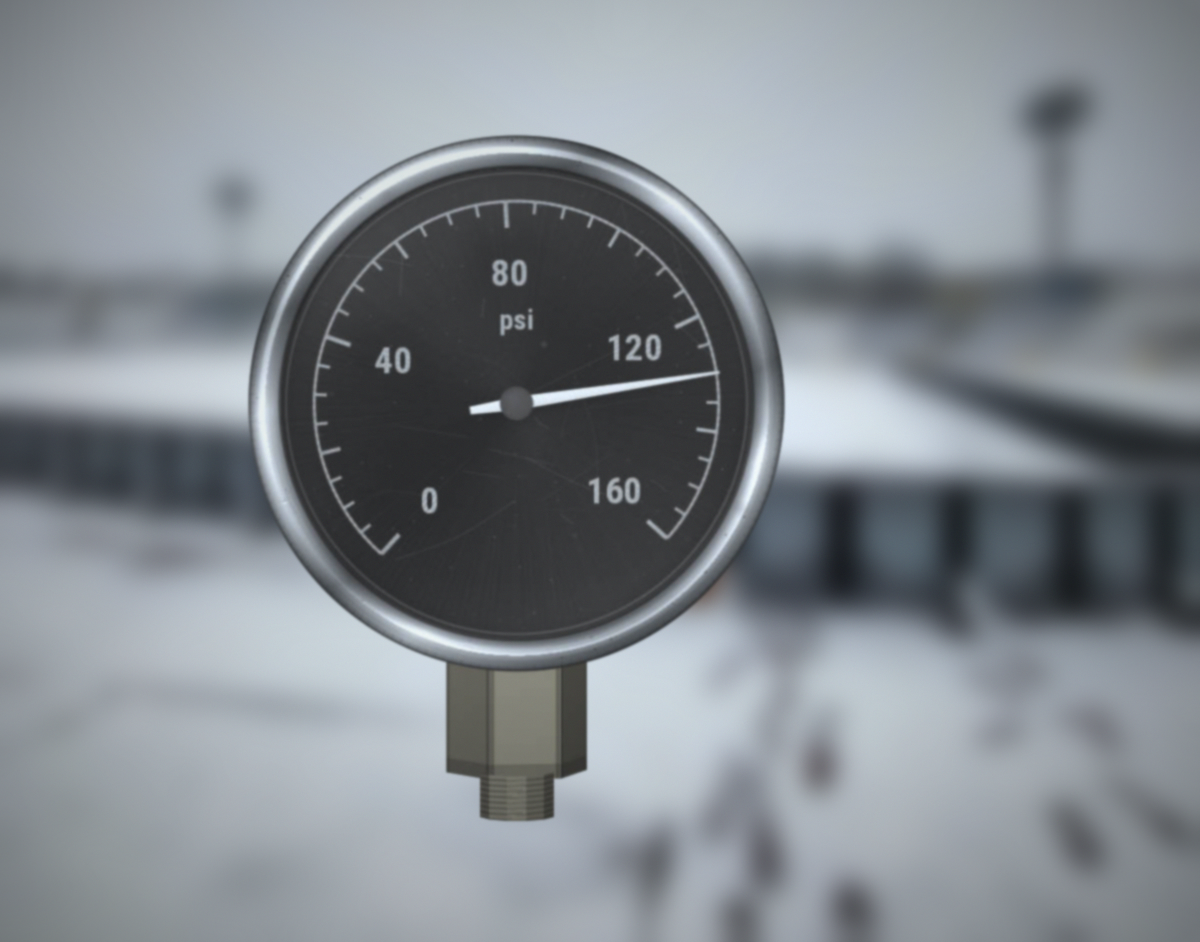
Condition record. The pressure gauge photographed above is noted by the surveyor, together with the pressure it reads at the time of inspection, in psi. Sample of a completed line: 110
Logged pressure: 130
